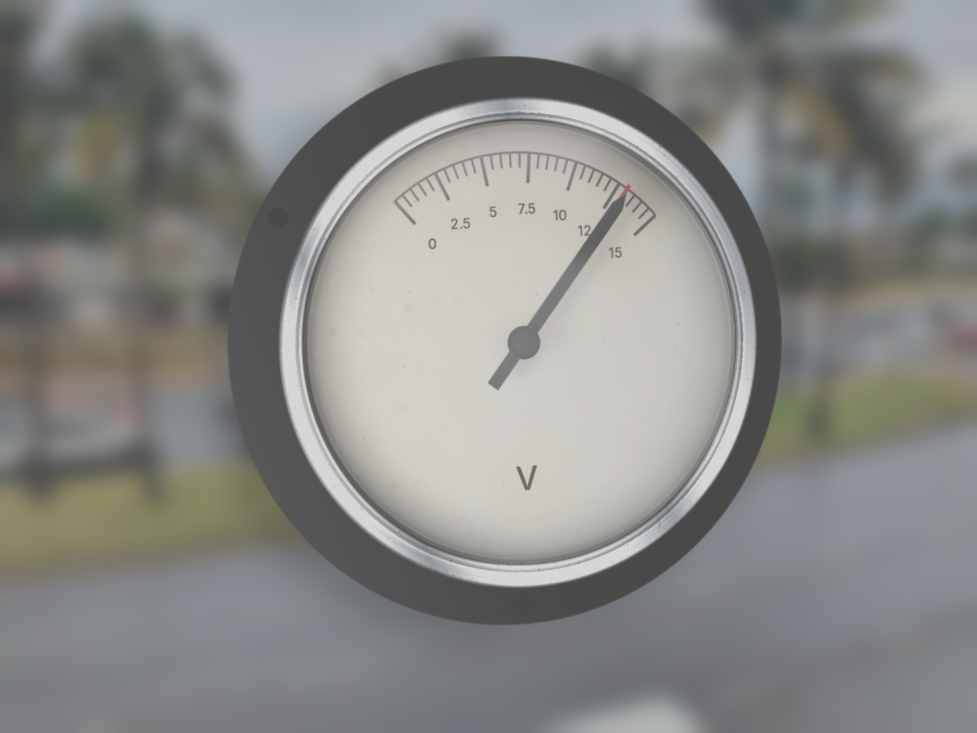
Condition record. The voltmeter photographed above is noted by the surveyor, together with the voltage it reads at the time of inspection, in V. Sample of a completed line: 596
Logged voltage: 13
